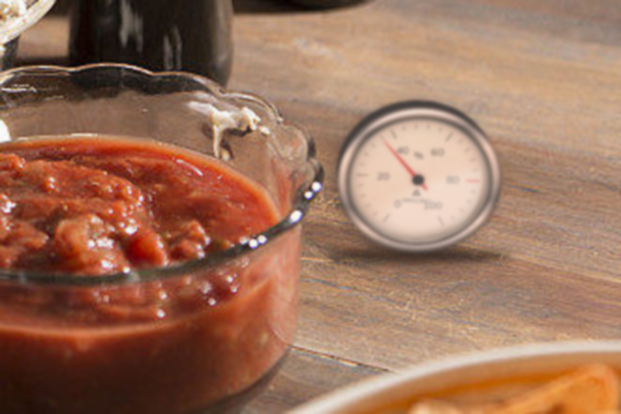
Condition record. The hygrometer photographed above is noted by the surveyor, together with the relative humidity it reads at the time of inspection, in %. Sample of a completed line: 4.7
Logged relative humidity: 36
